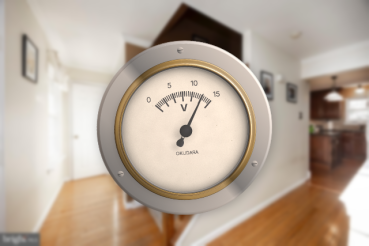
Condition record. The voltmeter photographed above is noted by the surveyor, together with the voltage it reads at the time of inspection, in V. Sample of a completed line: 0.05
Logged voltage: 12.5
